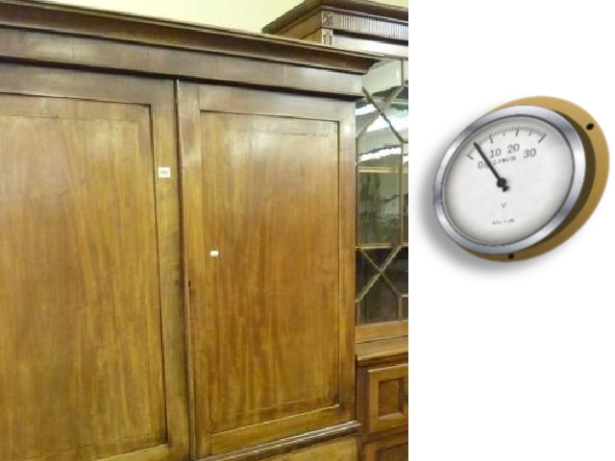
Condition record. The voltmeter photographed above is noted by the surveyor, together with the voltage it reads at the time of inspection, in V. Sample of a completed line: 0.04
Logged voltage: 5
